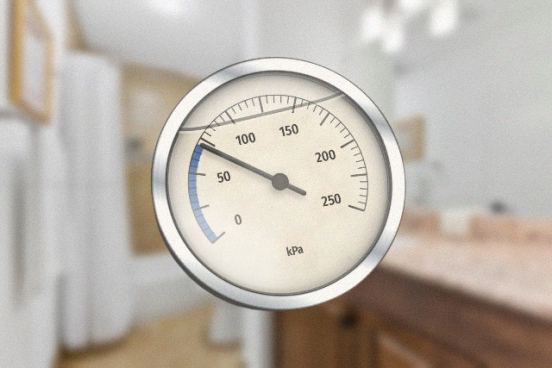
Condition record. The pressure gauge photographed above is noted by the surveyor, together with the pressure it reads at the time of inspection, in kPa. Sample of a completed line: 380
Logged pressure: 70
